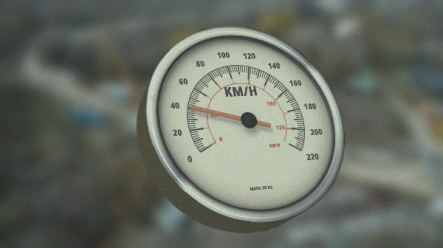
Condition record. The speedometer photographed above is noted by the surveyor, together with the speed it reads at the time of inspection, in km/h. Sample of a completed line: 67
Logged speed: 40
